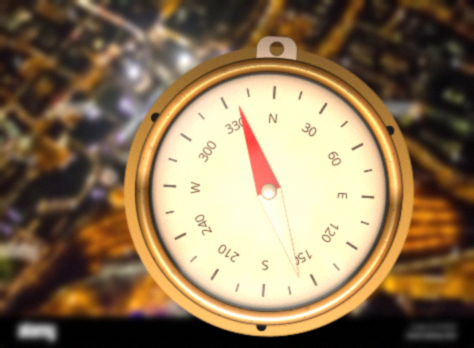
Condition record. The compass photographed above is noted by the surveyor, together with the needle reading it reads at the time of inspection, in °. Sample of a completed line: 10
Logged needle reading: 337.5
